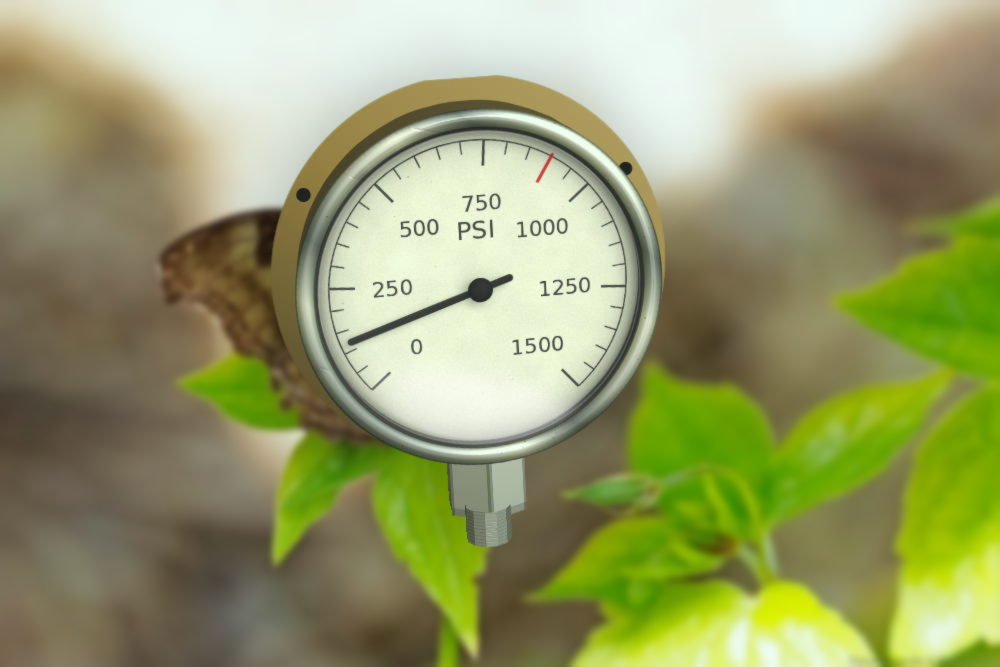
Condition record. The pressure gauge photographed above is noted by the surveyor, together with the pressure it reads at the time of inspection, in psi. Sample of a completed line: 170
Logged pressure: 125
